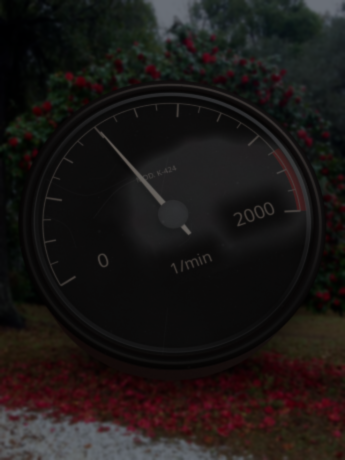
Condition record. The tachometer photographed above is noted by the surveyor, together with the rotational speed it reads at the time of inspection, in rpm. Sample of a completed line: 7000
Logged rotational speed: 800
